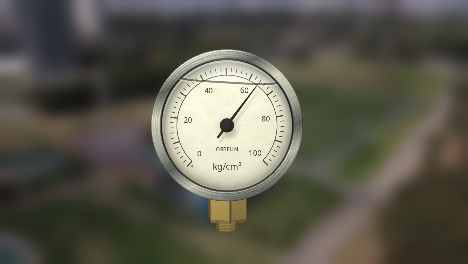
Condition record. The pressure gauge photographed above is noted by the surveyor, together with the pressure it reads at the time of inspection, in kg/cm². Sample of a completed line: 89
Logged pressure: 64
